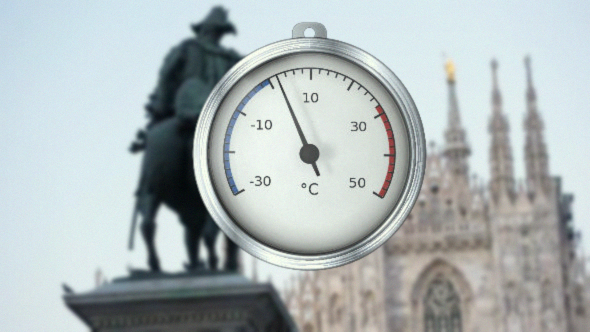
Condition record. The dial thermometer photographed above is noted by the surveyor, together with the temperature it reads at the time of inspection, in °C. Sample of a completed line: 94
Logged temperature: 2
